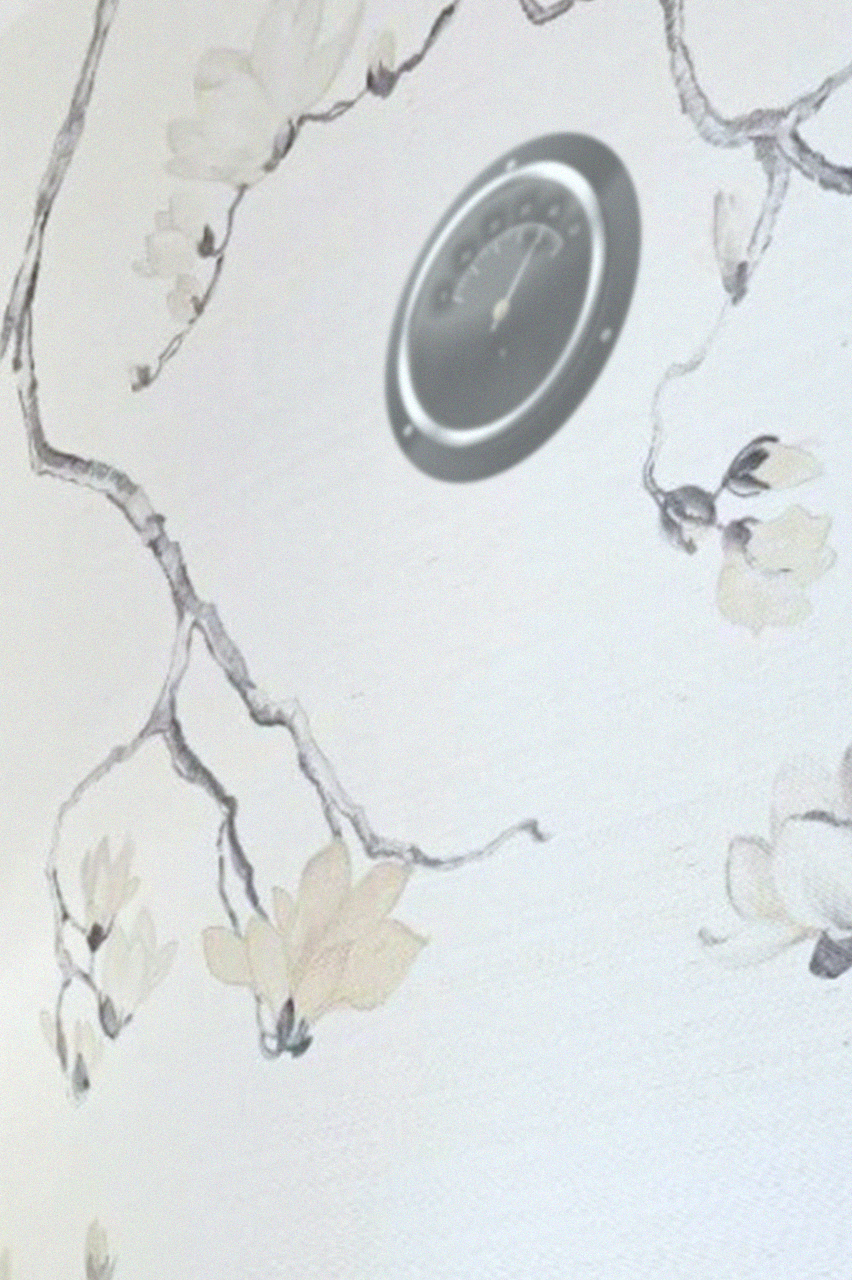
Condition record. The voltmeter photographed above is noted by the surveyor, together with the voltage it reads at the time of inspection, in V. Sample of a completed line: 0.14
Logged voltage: 40
